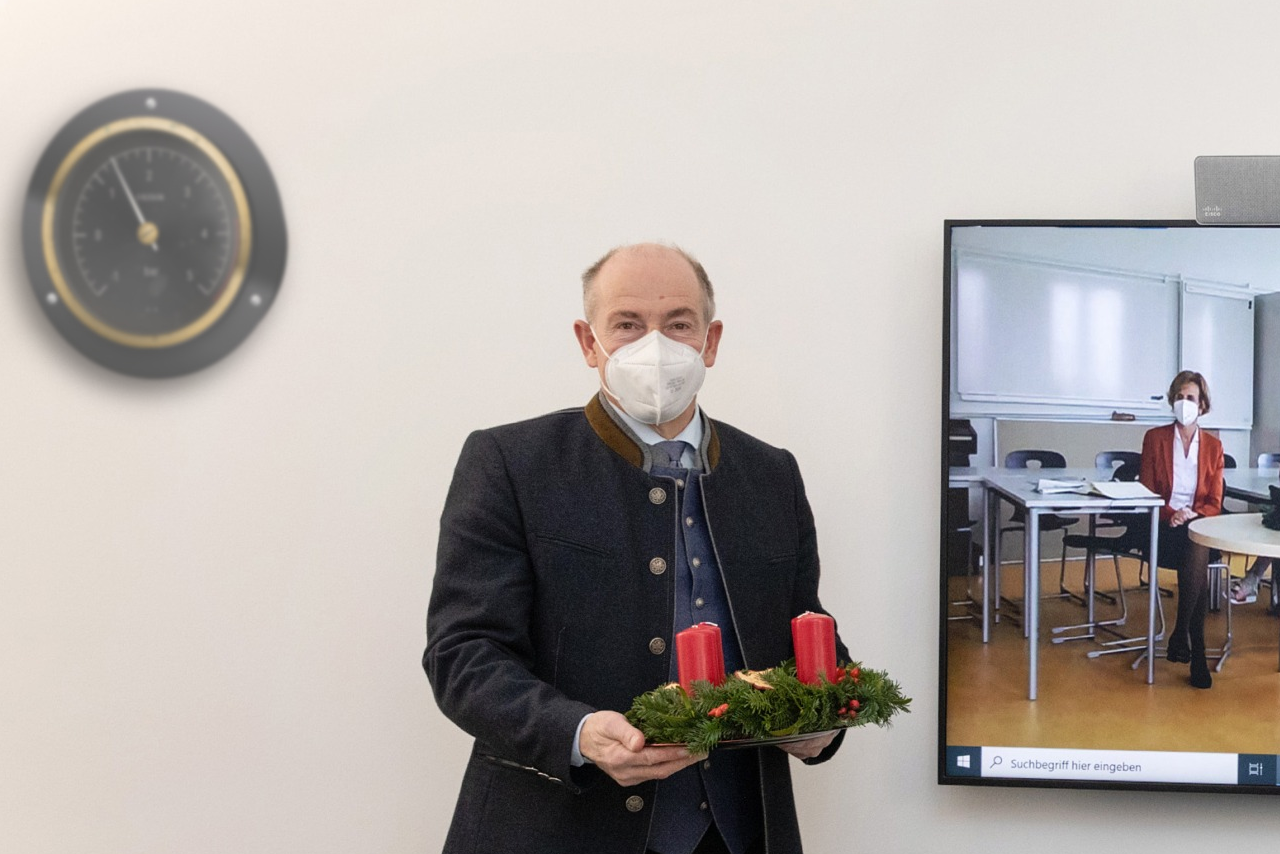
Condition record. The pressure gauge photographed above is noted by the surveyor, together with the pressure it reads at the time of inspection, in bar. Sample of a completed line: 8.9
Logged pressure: 1.4
